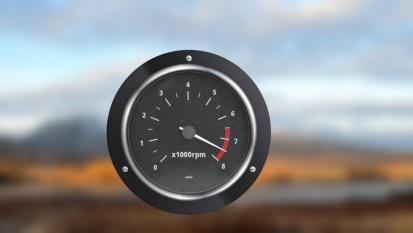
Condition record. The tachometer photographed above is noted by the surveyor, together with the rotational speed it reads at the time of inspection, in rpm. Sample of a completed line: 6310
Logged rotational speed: 7500
